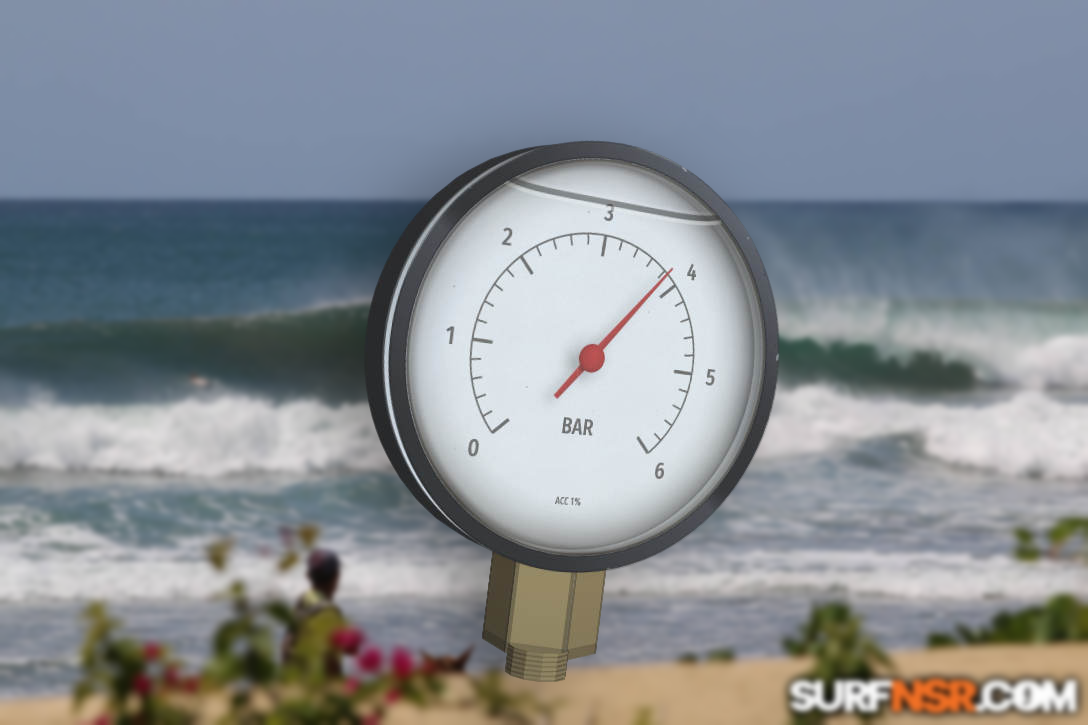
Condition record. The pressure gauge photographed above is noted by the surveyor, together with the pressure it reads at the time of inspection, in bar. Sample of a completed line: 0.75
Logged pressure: 3.8
